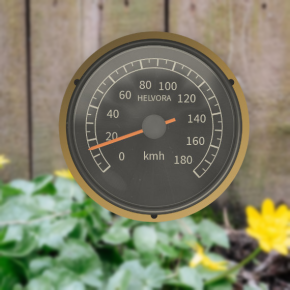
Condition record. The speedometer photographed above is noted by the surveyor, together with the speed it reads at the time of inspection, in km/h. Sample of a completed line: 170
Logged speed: 15
